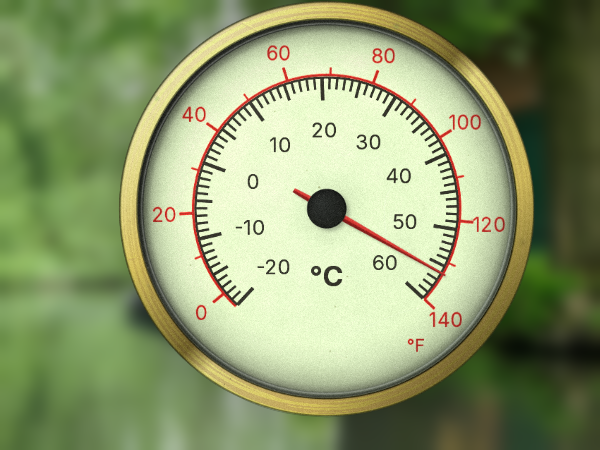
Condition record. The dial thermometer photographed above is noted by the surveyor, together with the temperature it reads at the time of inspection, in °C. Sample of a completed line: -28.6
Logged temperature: 56
